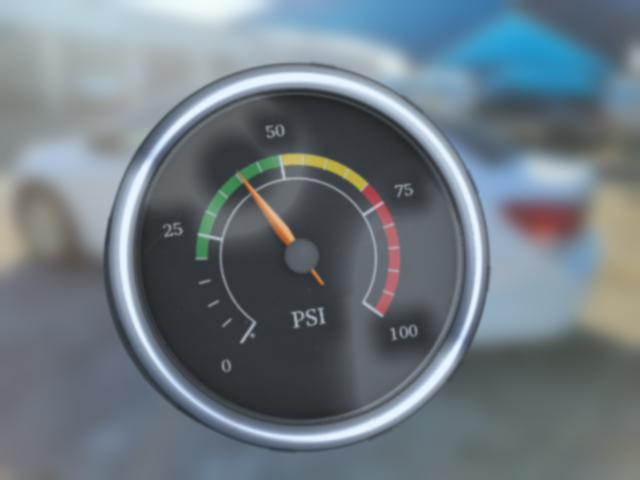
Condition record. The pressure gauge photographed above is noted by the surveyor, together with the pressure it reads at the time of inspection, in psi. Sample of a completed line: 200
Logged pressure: 40
